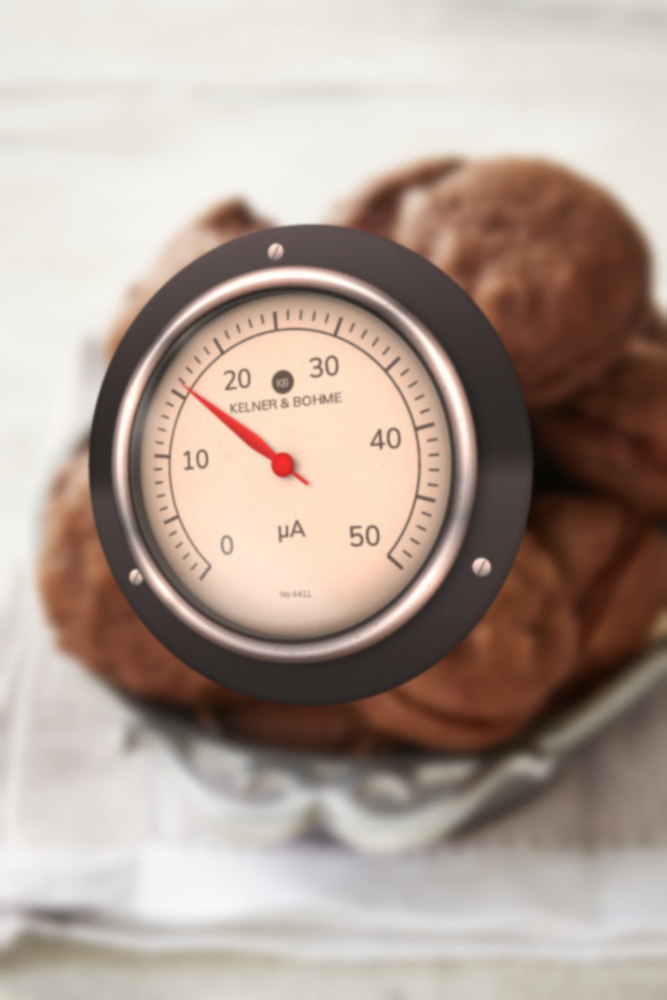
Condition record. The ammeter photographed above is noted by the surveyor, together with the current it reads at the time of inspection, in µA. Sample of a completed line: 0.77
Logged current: 16
